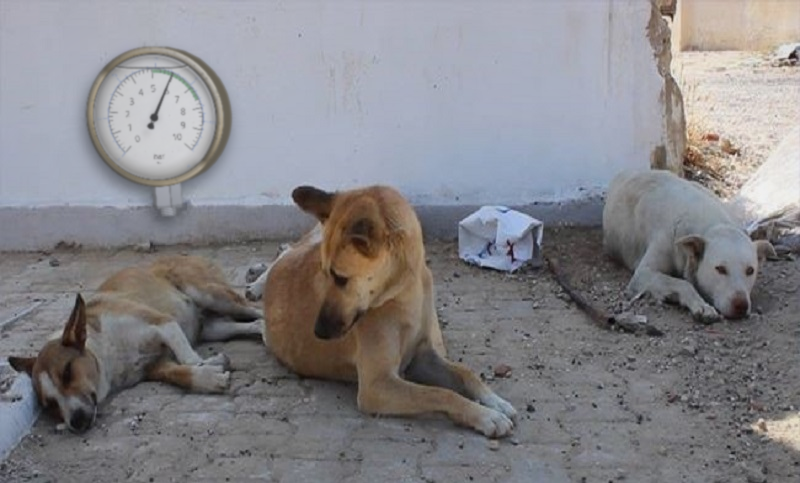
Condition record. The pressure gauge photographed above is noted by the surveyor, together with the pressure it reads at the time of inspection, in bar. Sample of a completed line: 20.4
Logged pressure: 6
